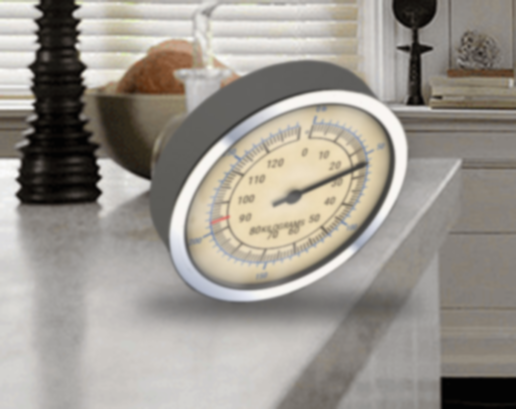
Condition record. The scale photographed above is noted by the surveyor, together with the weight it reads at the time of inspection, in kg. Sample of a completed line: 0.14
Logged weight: 25
